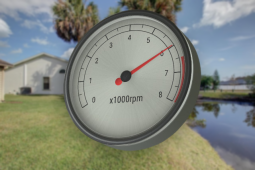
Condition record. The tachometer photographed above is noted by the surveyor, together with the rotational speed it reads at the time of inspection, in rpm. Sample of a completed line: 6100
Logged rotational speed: 6000
